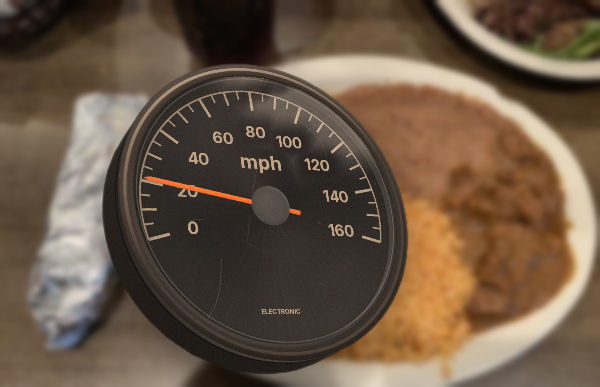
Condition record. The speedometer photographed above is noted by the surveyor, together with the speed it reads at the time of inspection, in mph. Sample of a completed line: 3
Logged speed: 20
